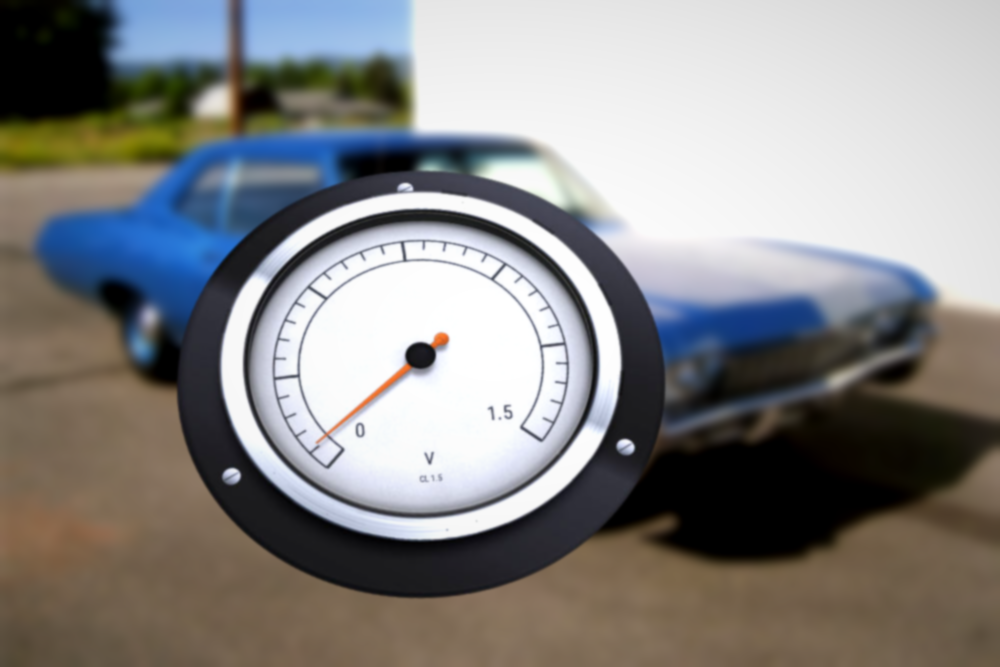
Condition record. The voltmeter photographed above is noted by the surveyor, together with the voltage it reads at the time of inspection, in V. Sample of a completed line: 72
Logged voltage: 0.05
